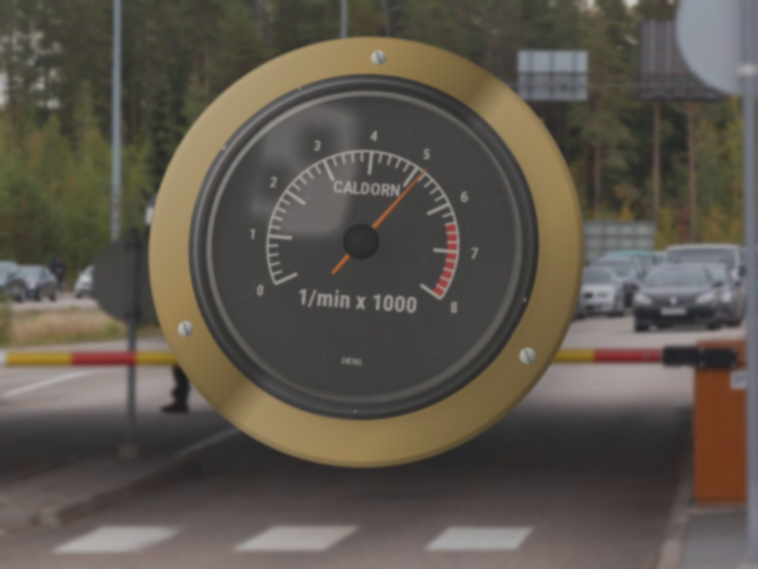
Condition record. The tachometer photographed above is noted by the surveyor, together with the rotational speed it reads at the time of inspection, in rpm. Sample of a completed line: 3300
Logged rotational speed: 5200
